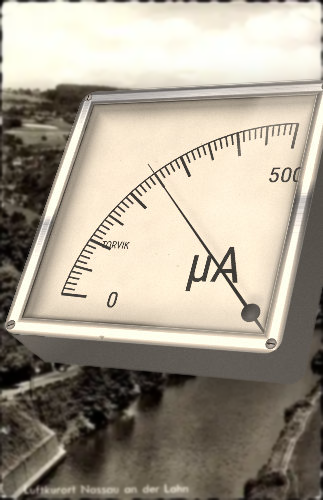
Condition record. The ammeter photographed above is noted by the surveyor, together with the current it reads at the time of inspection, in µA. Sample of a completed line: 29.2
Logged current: 250
